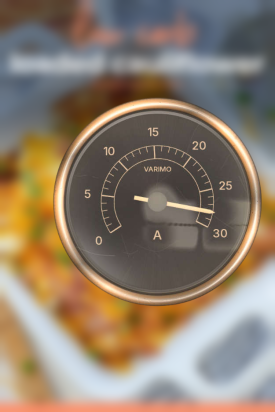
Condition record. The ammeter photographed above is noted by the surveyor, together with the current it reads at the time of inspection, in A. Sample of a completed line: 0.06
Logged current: 28
